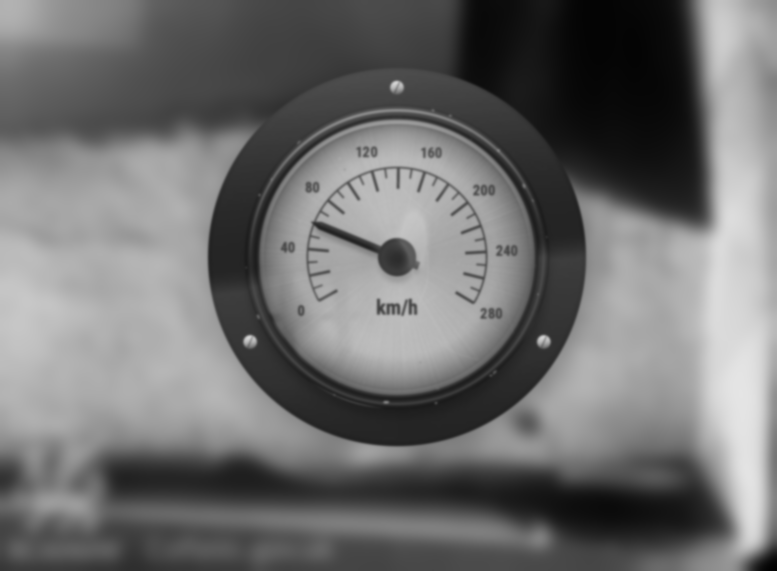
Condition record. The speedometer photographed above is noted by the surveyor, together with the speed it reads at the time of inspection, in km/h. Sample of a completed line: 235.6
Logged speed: 60
